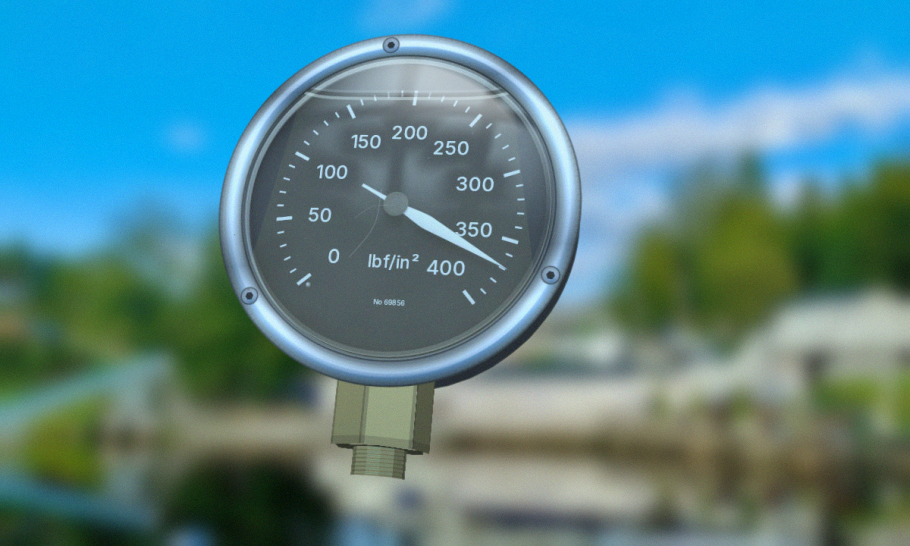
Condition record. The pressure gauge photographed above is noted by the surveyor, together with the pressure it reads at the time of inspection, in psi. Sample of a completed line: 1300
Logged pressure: 370
